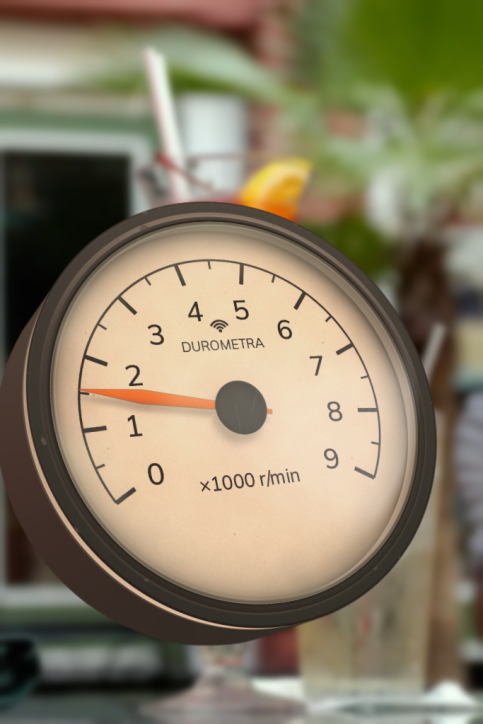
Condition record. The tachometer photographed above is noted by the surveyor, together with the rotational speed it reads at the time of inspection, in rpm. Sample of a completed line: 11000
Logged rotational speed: 1500
